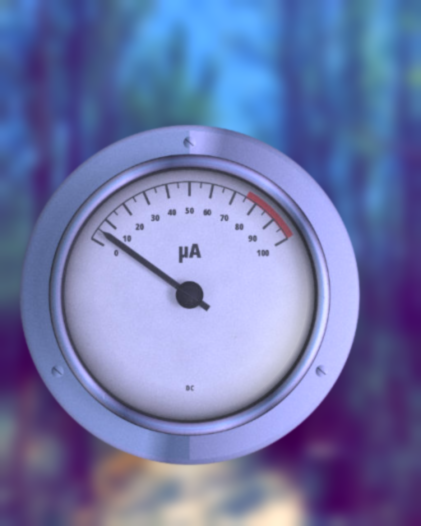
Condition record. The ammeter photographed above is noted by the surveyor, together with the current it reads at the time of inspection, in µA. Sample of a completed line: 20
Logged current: 5
